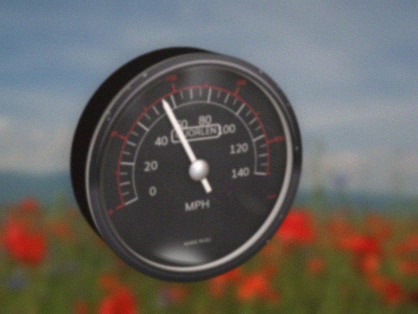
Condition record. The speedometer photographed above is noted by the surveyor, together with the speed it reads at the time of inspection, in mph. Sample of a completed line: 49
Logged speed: 55
